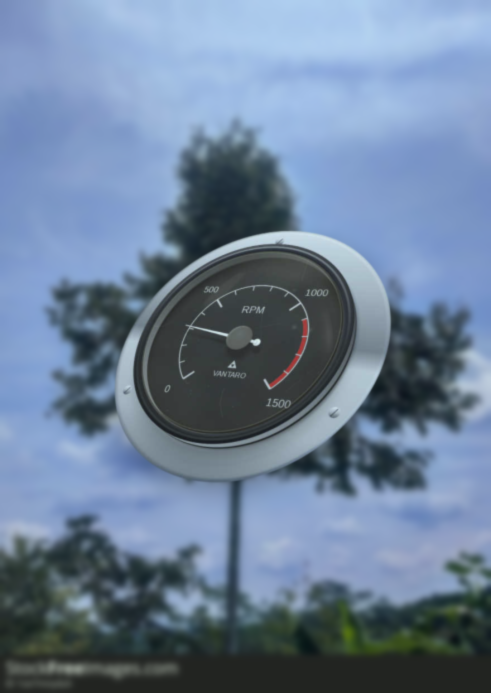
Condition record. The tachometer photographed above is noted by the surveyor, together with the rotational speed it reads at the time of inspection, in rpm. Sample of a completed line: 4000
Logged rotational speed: 300
